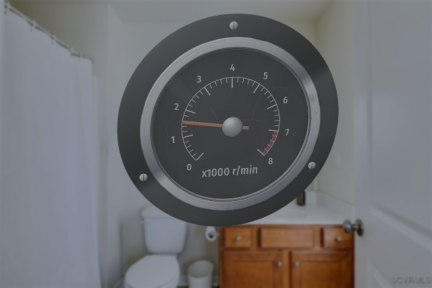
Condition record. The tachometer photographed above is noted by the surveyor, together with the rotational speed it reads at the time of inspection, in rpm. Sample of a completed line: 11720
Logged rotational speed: 1600
